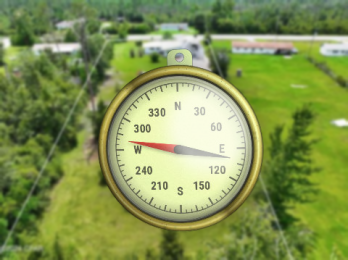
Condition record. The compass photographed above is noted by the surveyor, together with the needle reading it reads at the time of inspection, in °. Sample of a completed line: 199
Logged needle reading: 280
